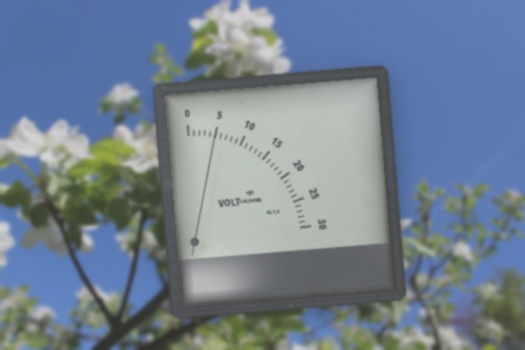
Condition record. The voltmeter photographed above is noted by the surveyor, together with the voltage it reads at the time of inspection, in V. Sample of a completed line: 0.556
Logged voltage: 5
